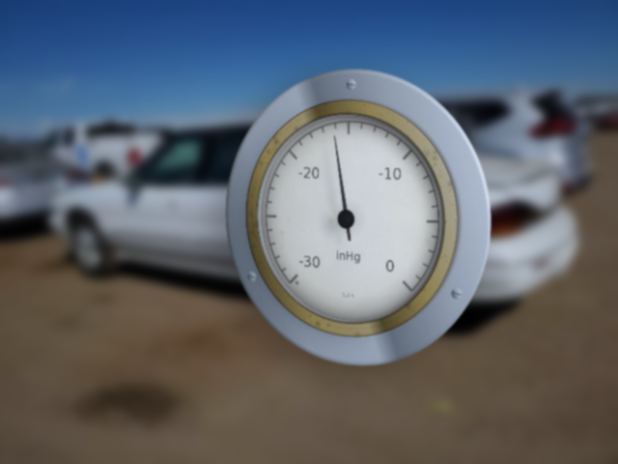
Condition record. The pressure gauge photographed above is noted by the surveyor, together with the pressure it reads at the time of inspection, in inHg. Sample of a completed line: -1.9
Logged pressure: -16
